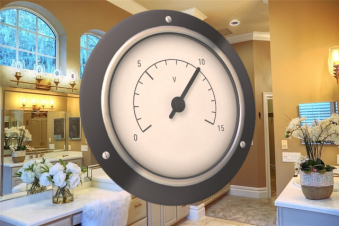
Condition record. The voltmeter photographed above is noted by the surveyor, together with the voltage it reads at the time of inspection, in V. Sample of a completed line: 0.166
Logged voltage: 10
